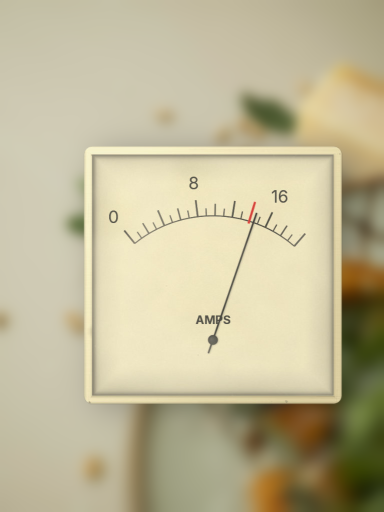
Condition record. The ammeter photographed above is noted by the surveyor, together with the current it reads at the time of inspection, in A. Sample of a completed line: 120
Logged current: 14.5
